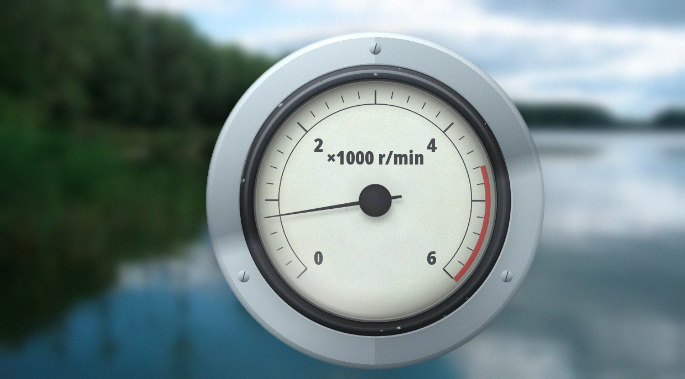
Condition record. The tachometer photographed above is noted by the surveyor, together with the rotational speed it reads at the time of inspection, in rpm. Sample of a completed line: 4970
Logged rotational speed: 800
